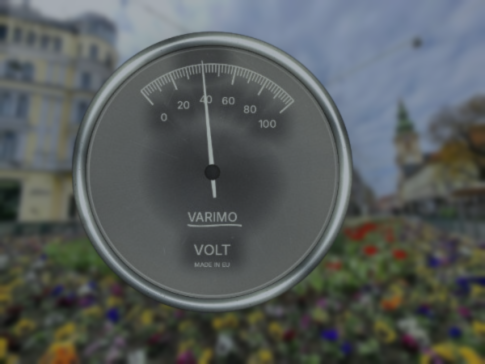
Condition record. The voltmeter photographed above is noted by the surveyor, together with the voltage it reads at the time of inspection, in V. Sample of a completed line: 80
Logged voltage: 40
